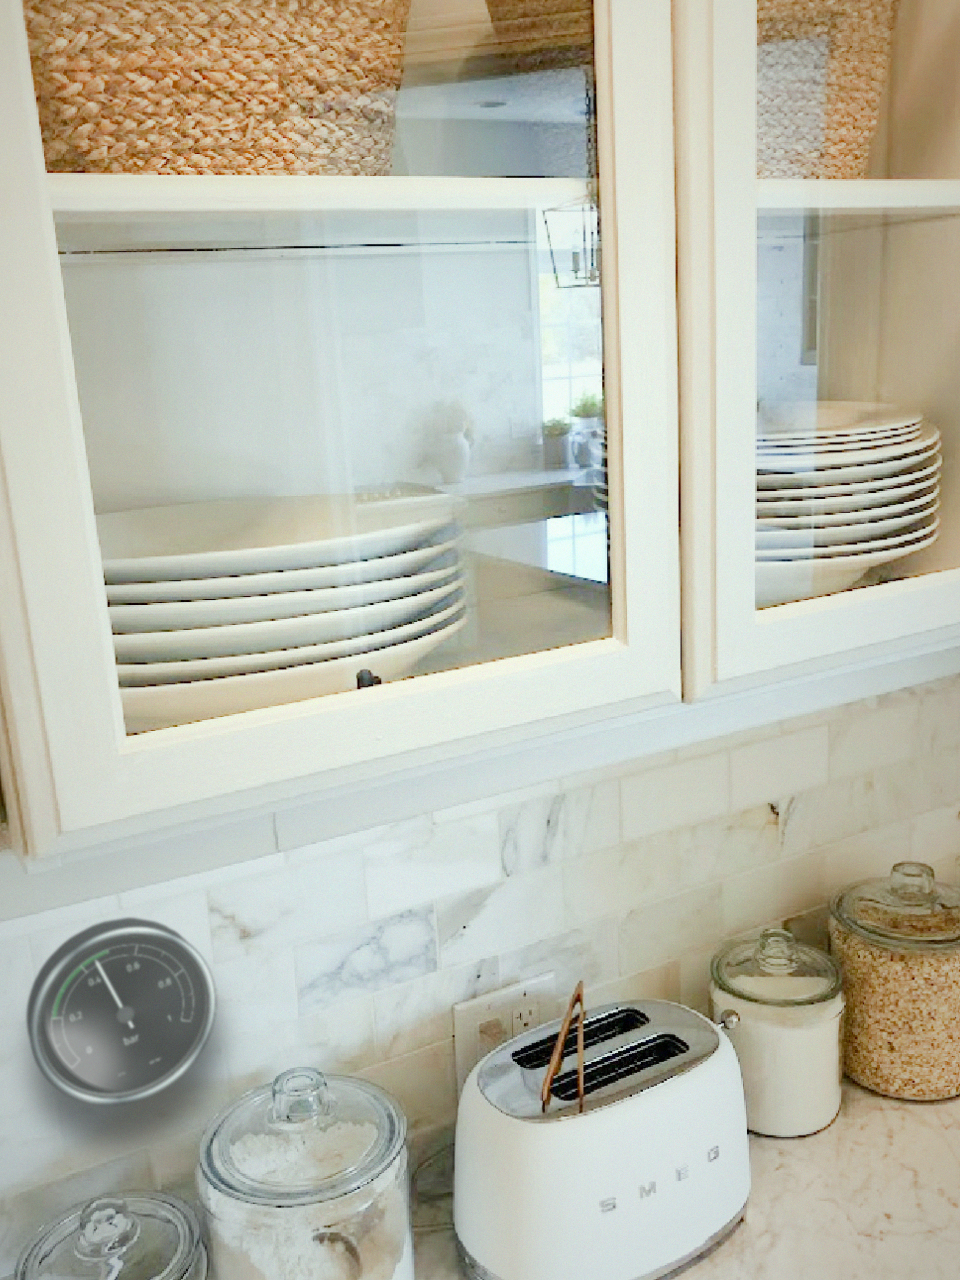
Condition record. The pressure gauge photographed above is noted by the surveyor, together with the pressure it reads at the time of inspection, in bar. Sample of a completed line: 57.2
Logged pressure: 0.45
